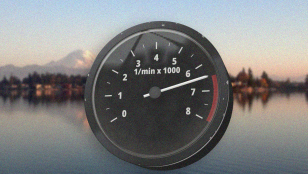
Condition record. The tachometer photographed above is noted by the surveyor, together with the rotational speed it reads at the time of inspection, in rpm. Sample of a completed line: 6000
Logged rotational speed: 6500
